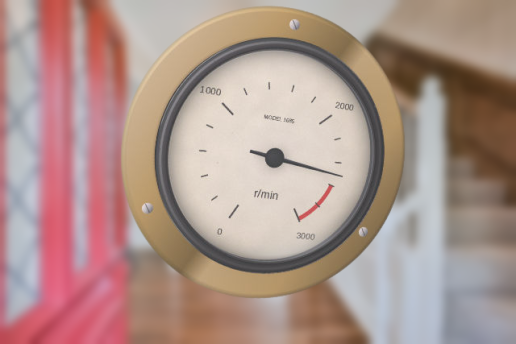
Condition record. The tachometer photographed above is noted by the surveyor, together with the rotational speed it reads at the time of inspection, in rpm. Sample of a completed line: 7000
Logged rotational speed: 2500
